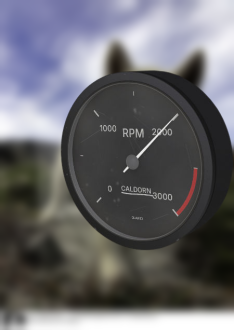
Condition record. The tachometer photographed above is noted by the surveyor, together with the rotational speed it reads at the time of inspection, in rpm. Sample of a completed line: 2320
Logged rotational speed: 2000
